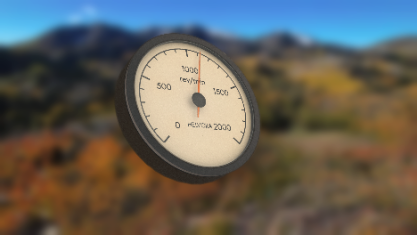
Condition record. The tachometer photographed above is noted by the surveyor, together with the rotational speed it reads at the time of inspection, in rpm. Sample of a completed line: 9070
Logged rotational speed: 1100
